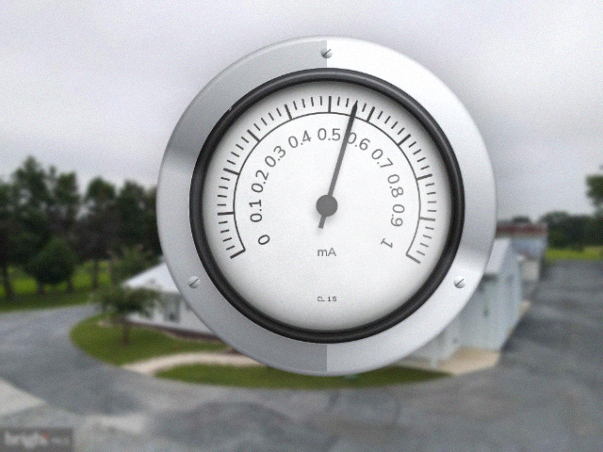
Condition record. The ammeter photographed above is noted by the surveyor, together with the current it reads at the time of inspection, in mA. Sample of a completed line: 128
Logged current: 0.56
